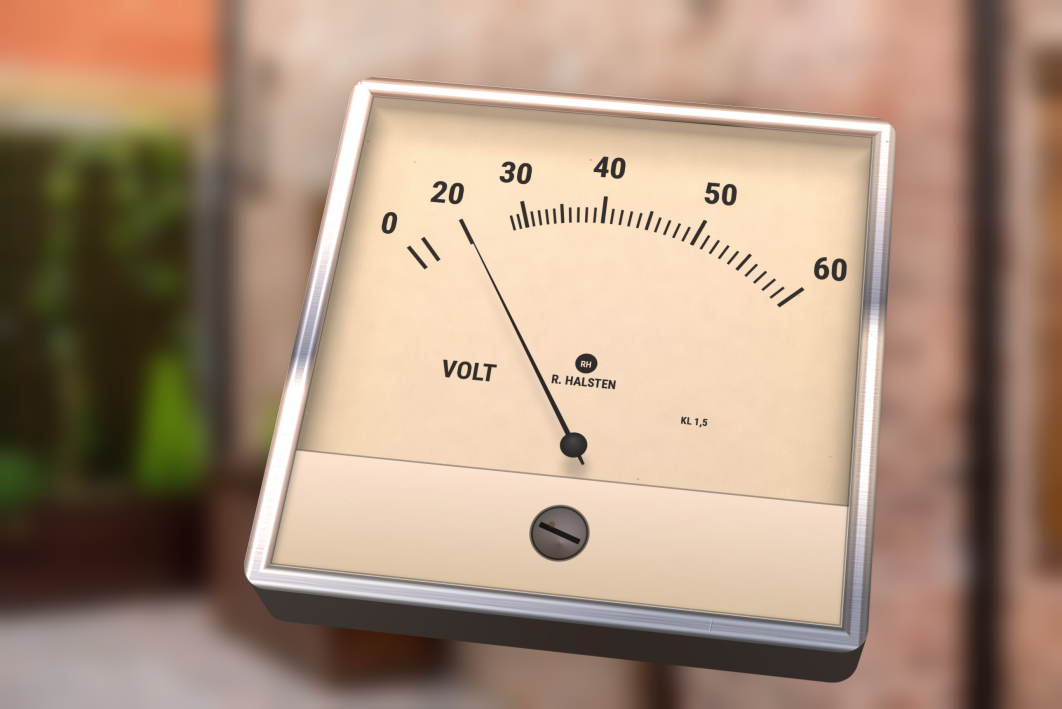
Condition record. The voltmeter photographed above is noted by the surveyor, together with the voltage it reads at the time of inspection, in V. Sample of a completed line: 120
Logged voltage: 20
